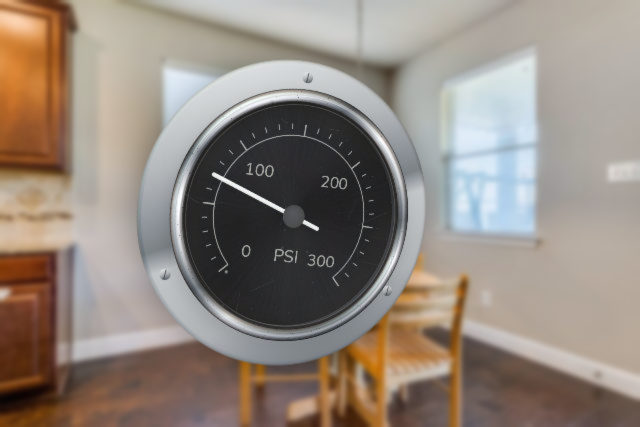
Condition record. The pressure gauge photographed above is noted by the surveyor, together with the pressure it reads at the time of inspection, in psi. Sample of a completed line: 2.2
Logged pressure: 70
